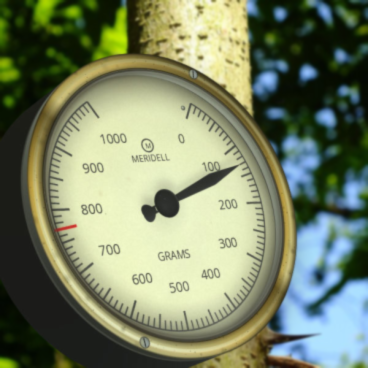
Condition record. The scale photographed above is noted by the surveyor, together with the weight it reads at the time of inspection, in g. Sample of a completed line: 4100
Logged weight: 130
